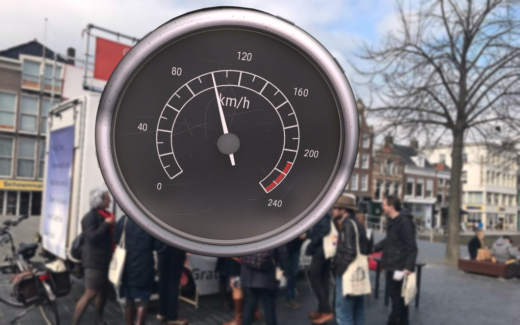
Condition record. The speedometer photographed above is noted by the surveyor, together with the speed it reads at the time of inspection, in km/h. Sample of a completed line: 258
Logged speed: 100
